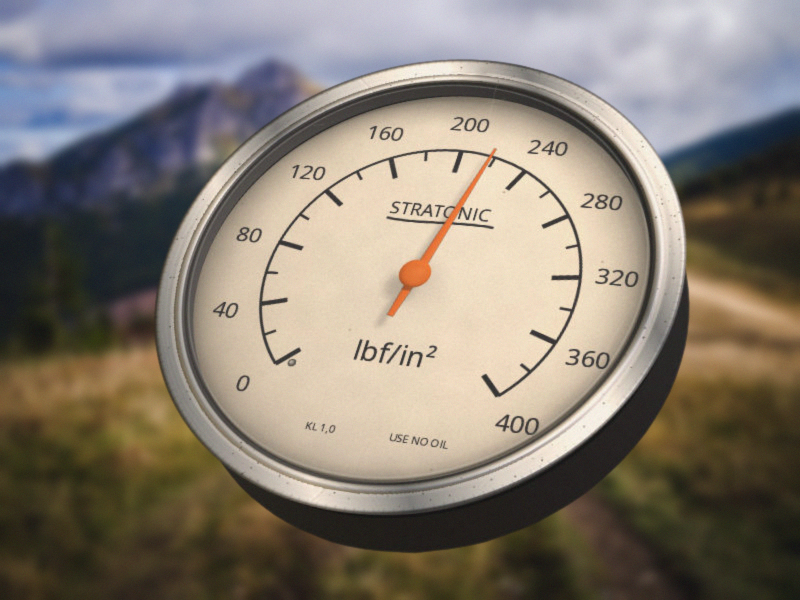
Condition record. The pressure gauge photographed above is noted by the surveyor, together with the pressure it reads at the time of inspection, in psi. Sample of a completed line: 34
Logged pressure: 220
